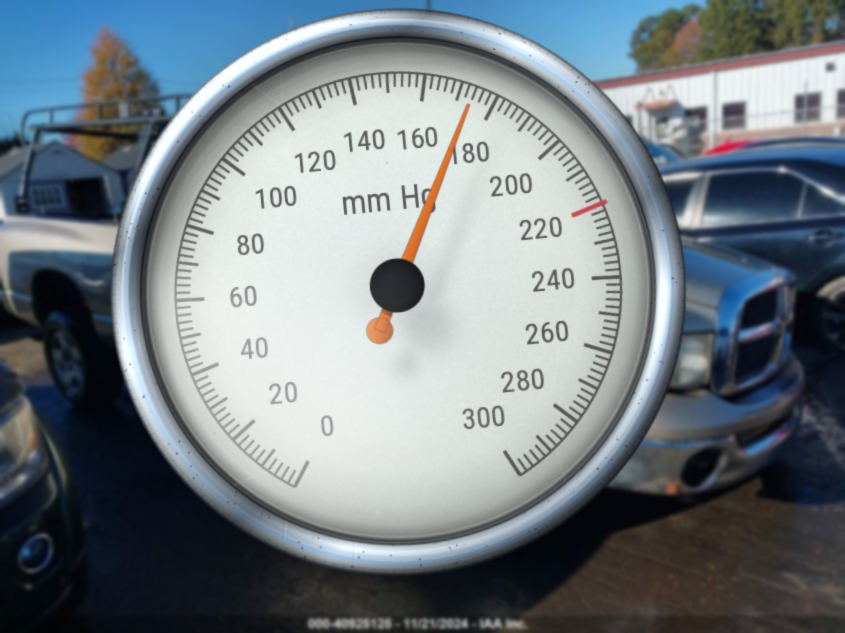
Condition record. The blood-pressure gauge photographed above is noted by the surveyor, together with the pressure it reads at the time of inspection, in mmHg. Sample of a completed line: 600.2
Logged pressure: 174
